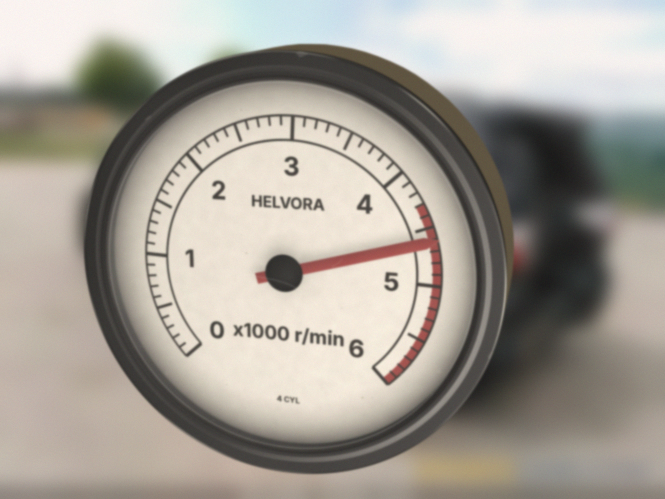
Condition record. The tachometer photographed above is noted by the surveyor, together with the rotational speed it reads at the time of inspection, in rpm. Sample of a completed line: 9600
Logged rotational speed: 4600
